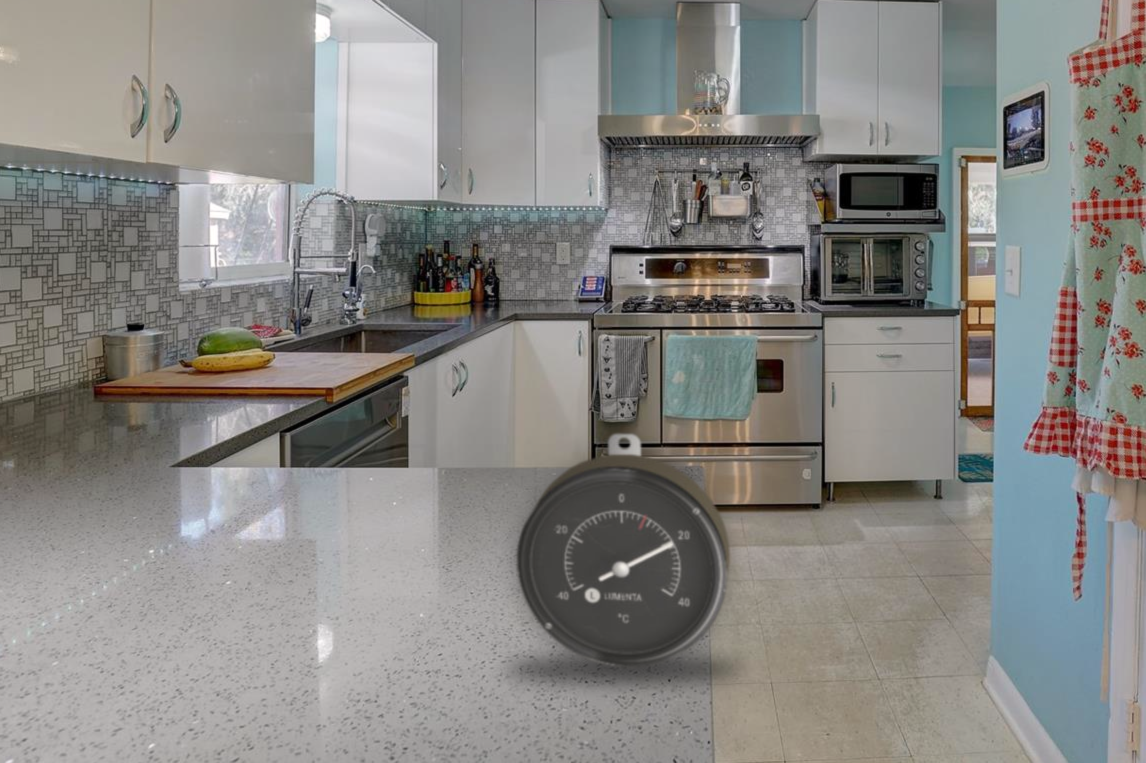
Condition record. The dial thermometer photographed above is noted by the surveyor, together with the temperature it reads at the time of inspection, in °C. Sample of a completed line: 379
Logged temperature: 20
